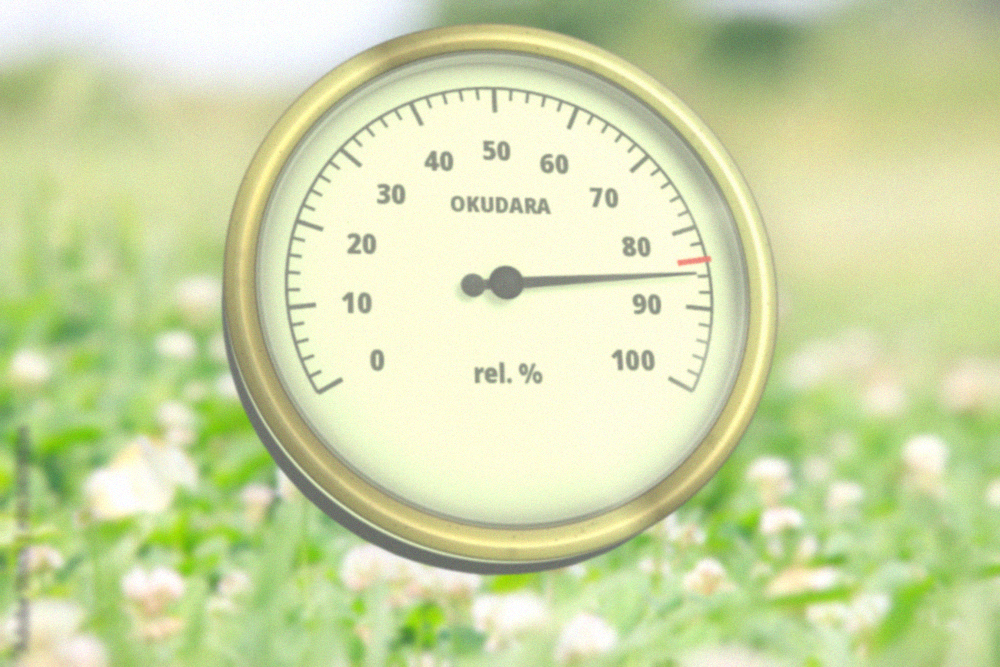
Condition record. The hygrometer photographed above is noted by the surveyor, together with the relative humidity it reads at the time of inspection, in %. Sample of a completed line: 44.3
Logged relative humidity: 86
